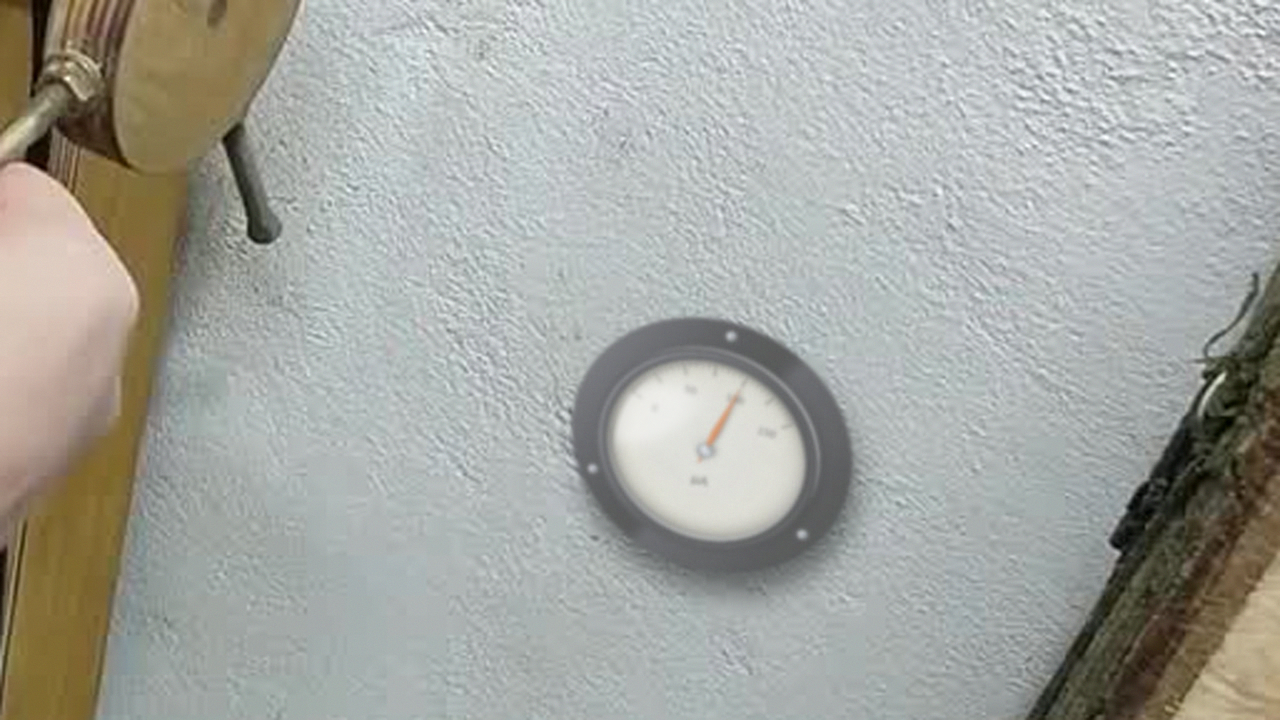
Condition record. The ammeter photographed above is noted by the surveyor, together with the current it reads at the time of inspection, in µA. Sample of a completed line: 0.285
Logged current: 100
